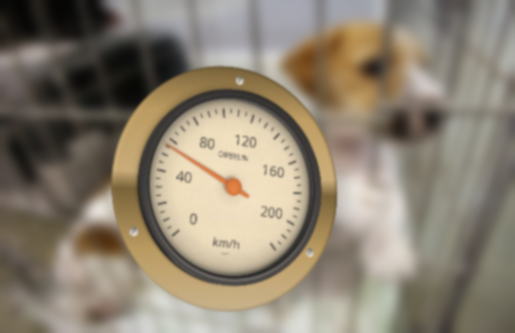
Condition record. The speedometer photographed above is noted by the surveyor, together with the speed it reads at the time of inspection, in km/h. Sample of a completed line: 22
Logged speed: 55
